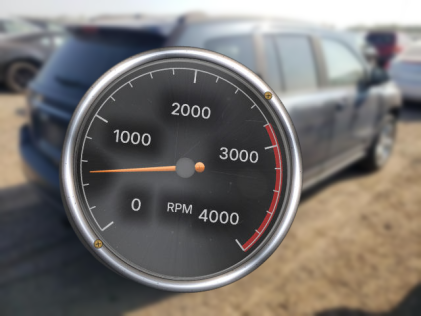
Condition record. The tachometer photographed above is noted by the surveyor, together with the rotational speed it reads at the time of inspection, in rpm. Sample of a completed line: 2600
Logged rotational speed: 500
